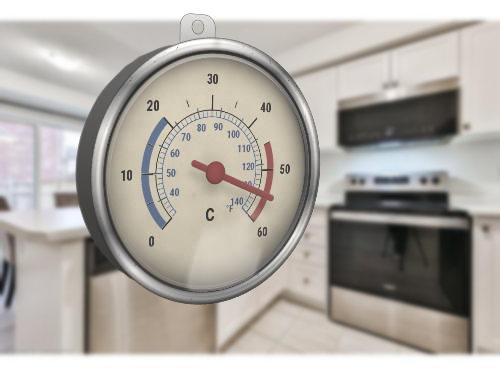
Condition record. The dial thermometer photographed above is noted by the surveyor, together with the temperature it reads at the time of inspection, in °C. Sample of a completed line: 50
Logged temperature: 55
